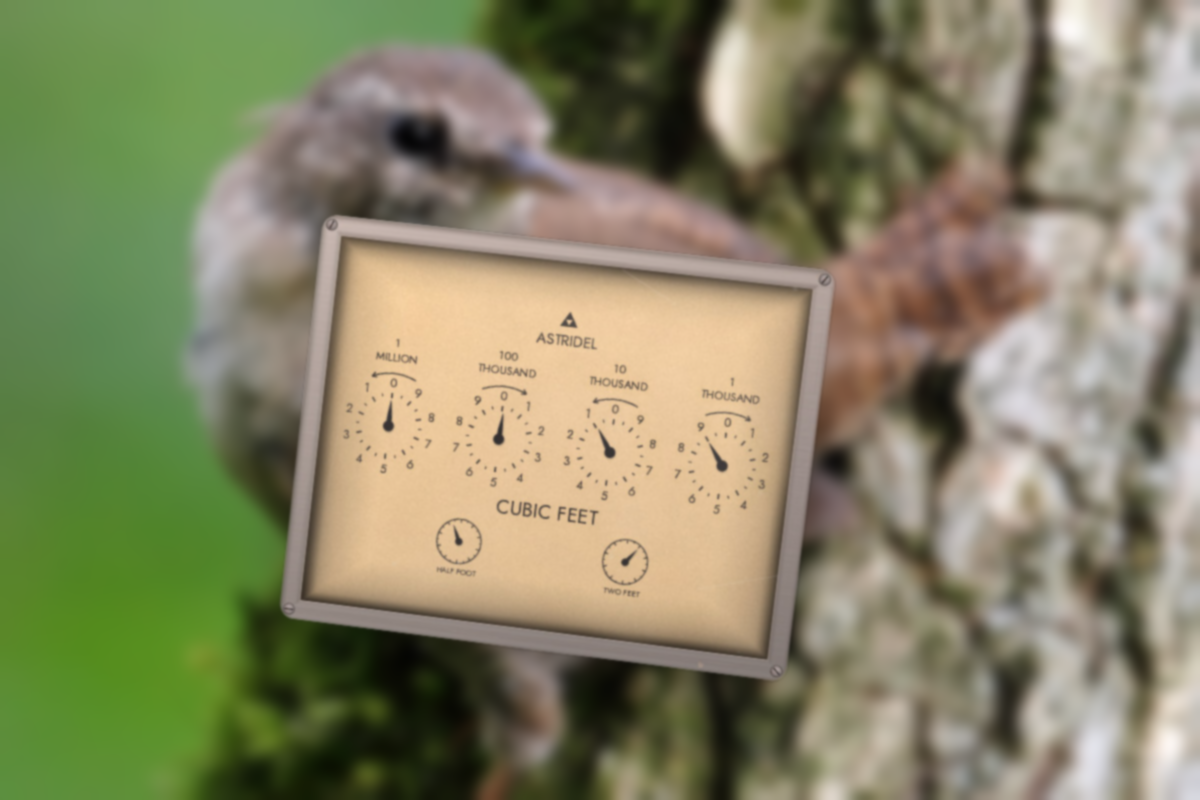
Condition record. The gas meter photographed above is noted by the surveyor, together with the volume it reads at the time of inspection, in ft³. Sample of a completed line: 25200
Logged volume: 900
